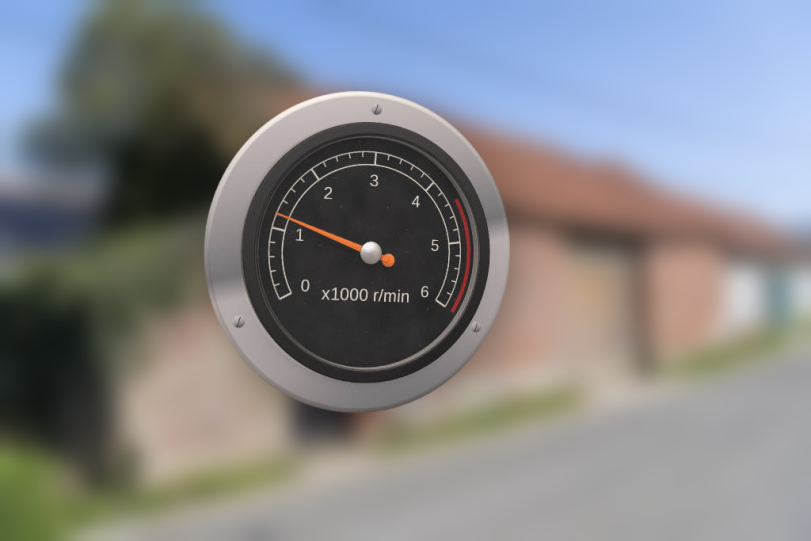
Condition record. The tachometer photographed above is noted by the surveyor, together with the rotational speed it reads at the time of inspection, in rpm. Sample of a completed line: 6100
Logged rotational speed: 1200
